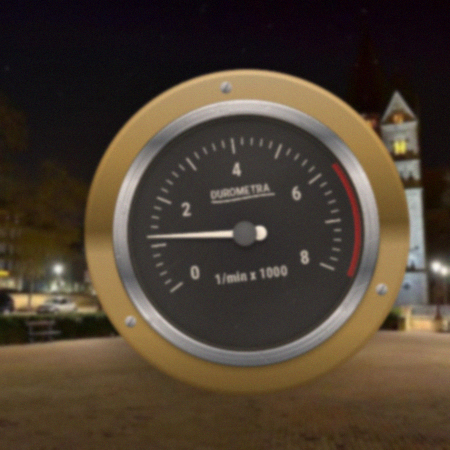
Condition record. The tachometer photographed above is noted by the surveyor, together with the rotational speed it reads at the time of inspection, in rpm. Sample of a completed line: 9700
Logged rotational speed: 1200
